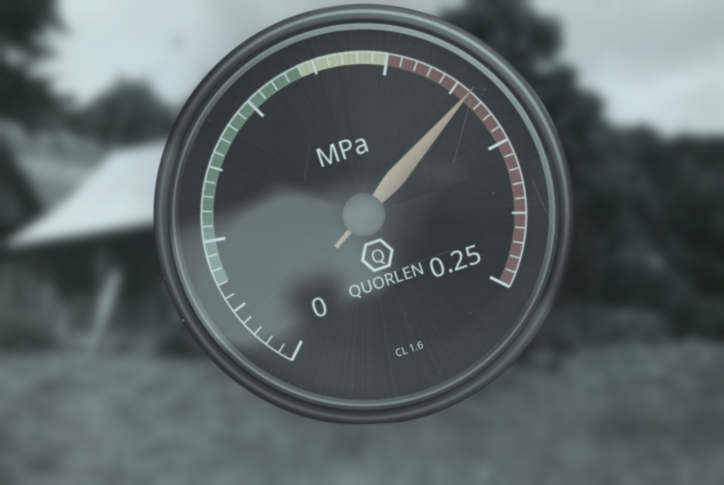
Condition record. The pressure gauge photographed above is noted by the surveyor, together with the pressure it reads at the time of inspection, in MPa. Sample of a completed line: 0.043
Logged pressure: 0.18
